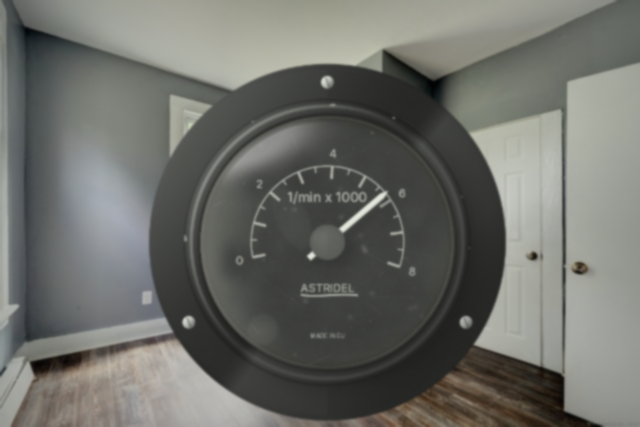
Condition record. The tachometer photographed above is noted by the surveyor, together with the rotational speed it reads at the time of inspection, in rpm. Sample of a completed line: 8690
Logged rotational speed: 5750
